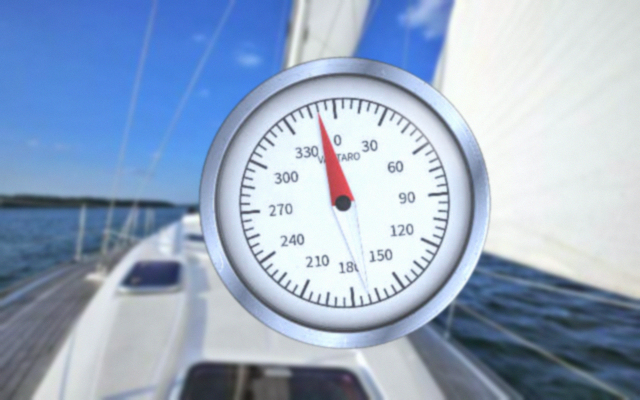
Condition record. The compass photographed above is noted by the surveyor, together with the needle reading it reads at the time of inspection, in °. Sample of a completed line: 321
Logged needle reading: 350
